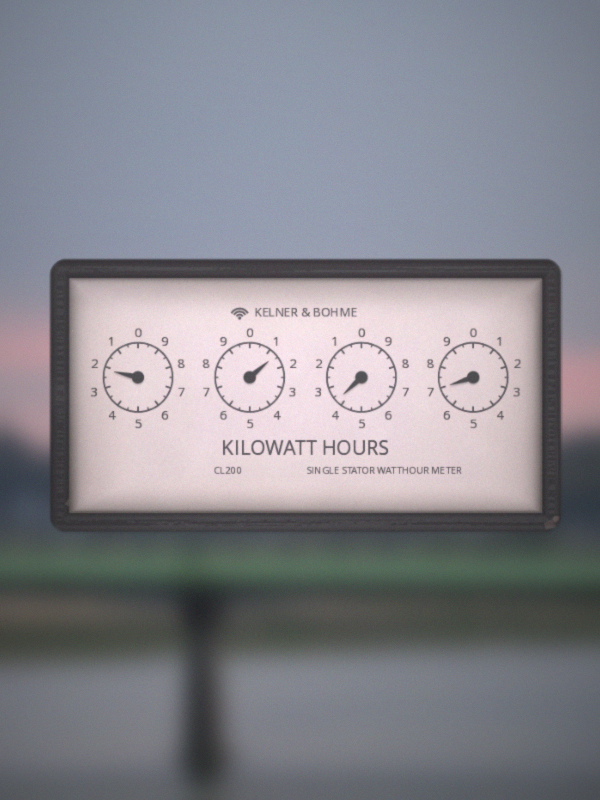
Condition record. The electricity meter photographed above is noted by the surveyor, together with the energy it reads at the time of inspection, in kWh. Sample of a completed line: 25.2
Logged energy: 2137
